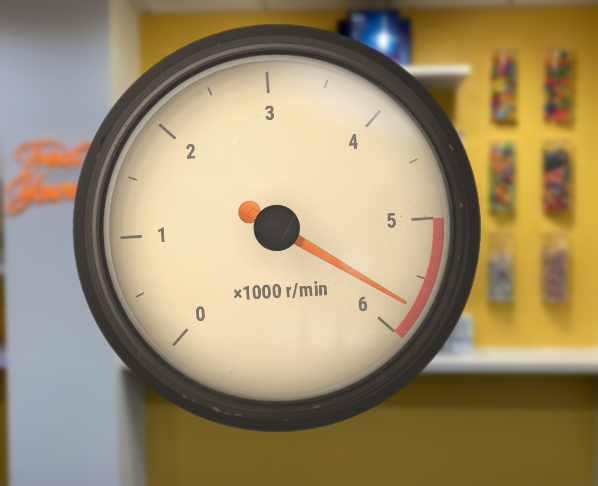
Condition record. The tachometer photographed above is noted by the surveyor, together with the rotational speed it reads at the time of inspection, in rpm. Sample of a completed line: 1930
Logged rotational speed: 5750
